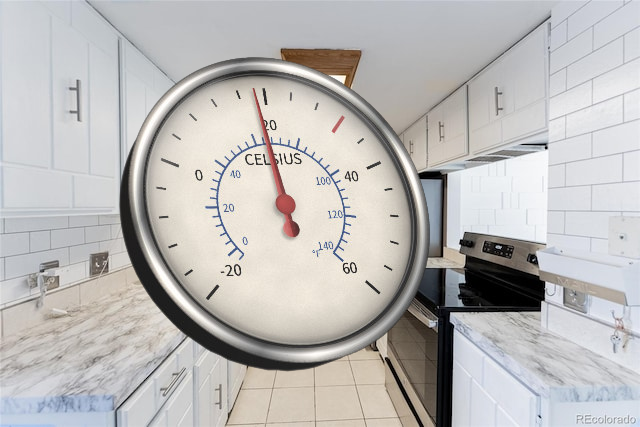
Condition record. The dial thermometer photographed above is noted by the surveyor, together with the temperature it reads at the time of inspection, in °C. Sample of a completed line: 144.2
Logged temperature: 18
